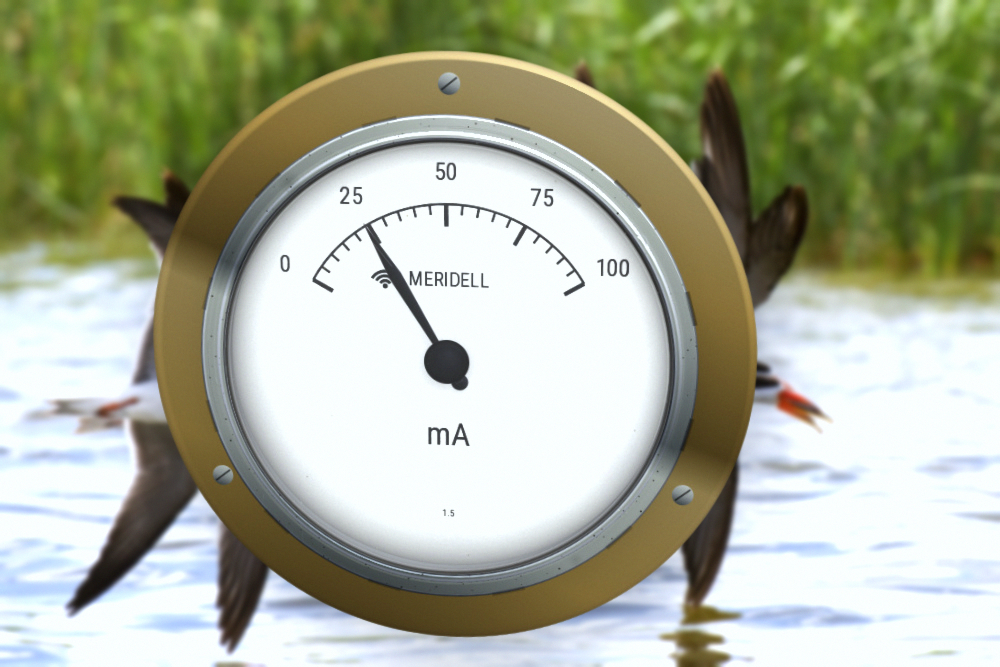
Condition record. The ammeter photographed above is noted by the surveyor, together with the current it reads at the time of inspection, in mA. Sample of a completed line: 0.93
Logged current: 25
